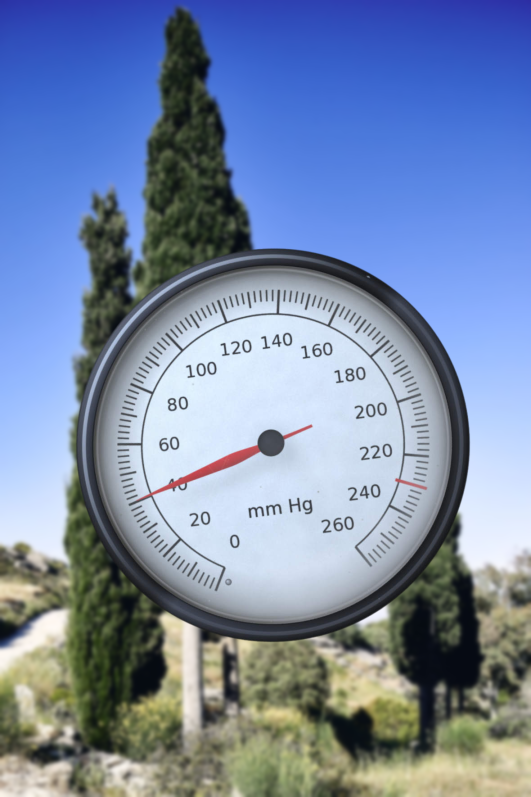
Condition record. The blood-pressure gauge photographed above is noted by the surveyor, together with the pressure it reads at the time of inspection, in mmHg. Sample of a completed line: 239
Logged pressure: 40
